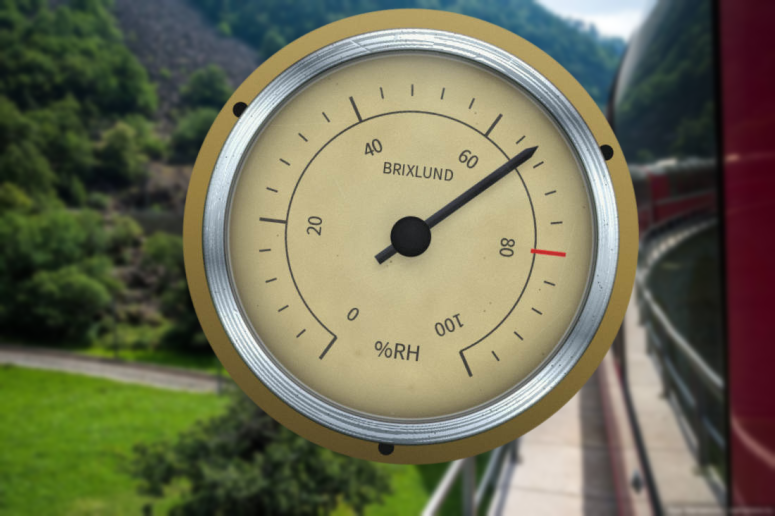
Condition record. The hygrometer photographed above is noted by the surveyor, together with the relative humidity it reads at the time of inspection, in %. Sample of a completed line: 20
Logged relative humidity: 66
